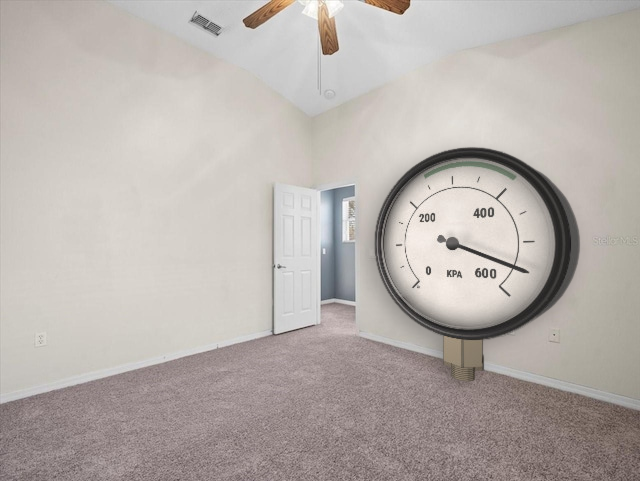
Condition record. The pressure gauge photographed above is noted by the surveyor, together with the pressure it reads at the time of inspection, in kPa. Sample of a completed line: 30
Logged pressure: 550
